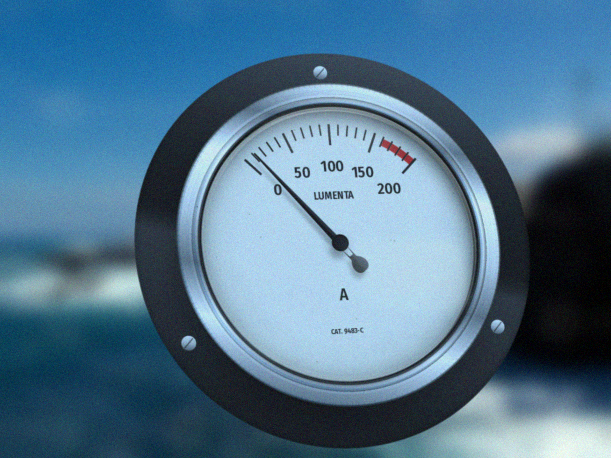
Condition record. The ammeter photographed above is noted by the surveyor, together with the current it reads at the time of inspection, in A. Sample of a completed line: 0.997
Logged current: 10
